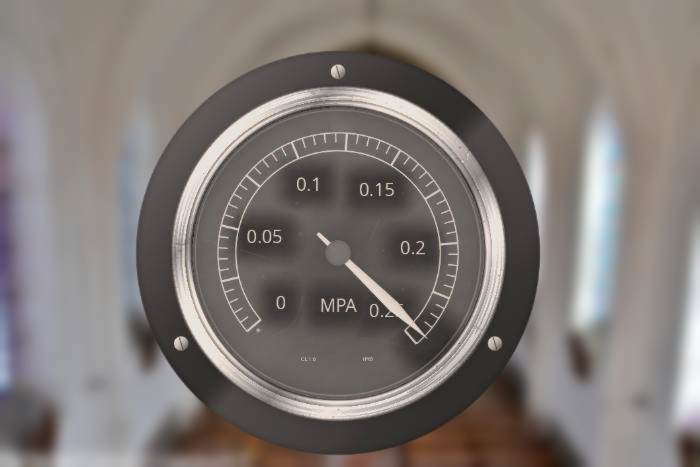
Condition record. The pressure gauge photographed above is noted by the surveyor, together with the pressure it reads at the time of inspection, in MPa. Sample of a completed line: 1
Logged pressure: 0.245
